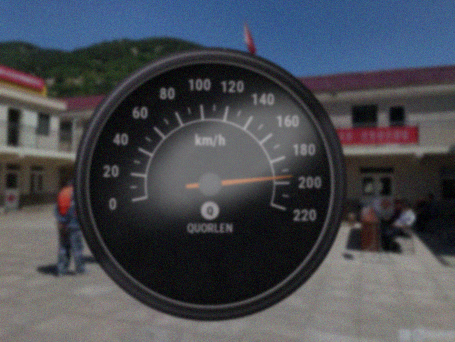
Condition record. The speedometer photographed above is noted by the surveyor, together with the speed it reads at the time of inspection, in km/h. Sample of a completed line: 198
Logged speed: 195
